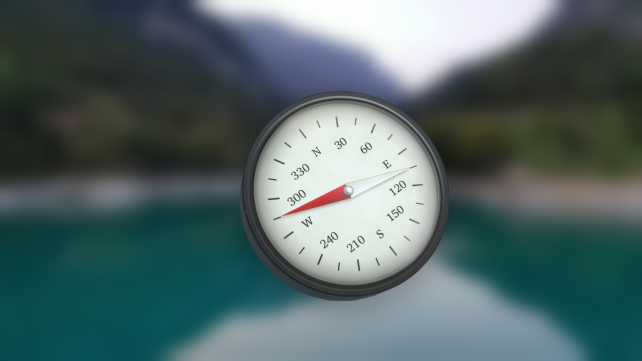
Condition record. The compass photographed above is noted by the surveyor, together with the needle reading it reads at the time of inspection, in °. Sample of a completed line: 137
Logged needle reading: 285
